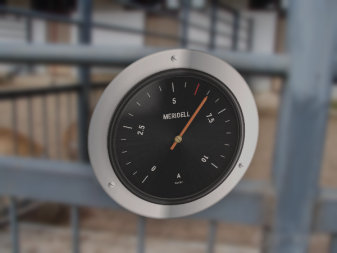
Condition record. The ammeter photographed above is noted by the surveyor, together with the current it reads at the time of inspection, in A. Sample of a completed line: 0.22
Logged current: 6.5
